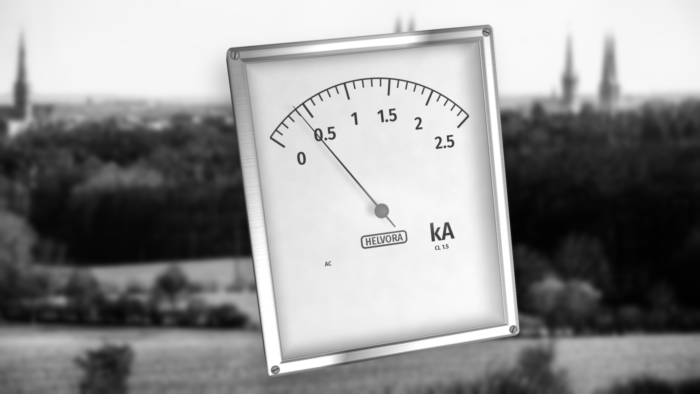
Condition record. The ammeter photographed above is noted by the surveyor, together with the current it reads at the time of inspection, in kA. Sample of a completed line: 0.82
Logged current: 0.4
